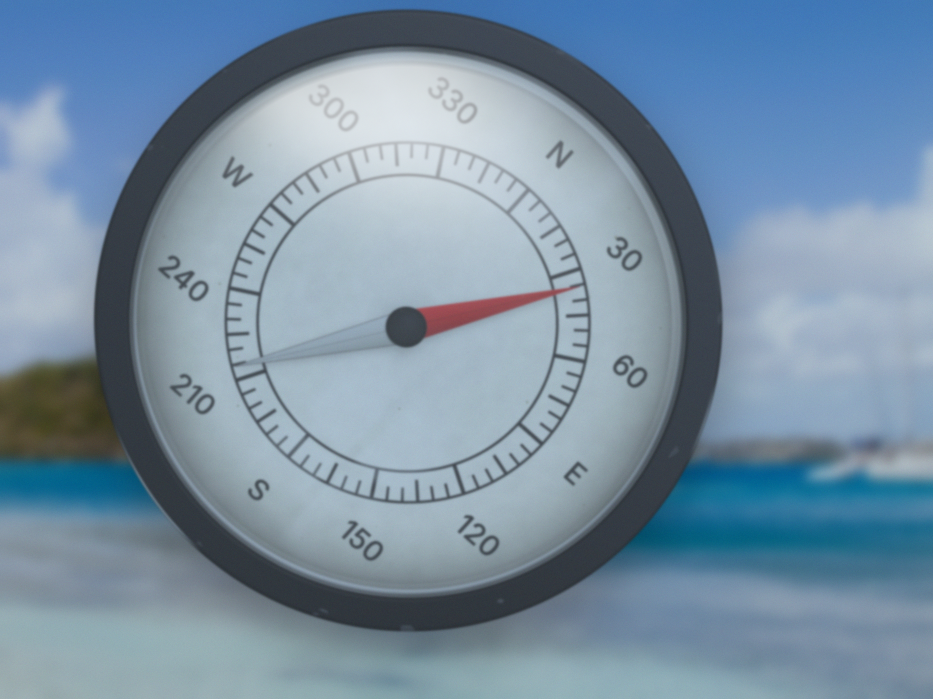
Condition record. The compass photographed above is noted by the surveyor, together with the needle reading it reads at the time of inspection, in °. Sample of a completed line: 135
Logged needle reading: 35
